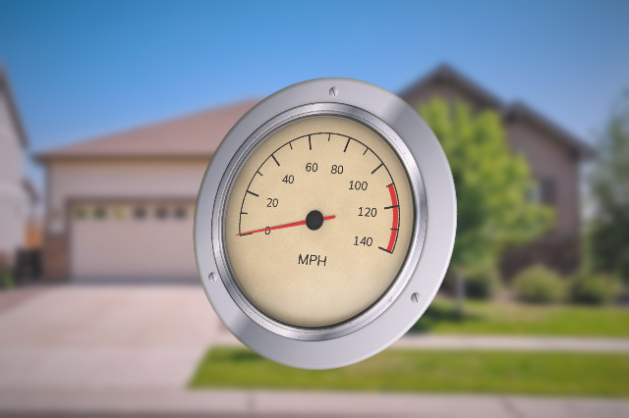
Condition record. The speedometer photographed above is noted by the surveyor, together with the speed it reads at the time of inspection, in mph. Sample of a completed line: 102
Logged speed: 0
